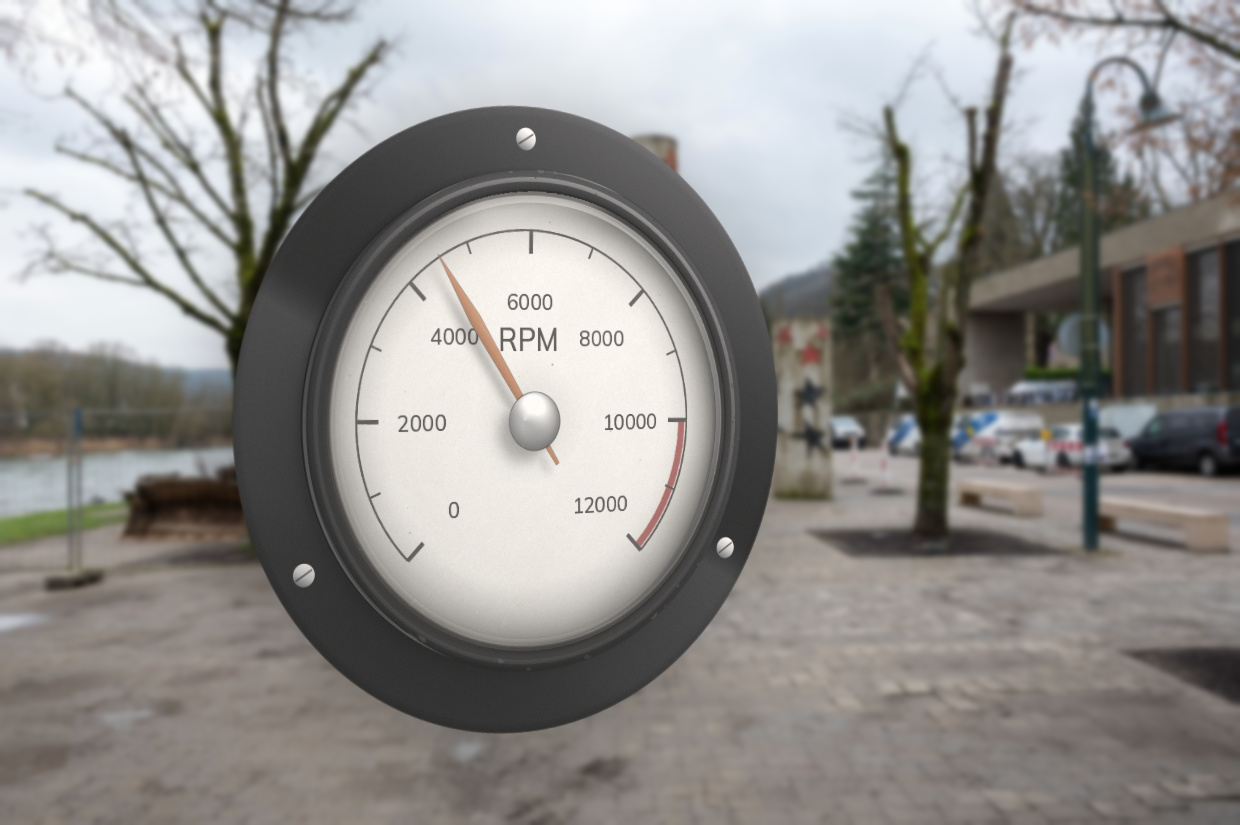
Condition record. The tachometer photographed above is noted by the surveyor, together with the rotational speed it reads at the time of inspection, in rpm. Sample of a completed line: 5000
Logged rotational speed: 4500
